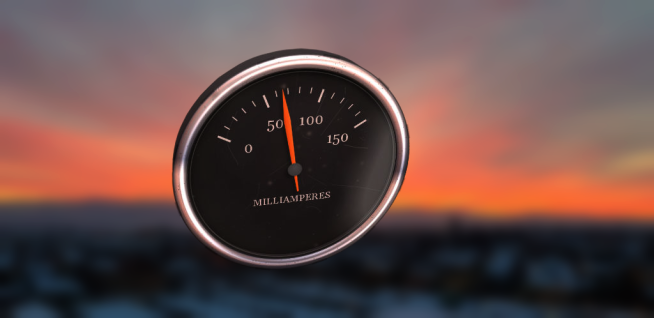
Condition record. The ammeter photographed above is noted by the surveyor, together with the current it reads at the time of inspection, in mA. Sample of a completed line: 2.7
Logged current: 65
